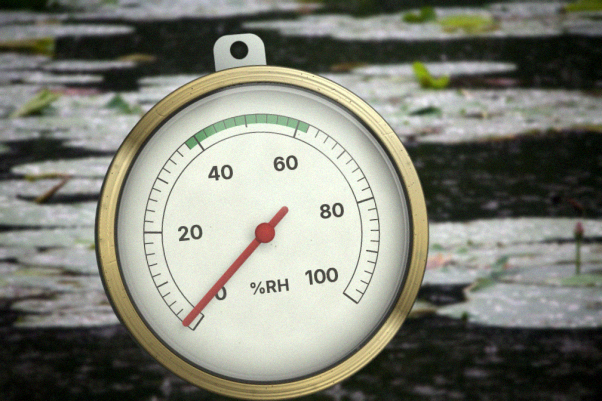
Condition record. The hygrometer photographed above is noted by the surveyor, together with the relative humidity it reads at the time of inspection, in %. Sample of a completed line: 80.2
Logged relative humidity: 2
